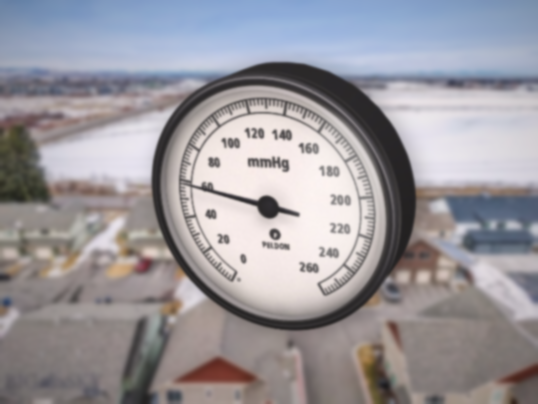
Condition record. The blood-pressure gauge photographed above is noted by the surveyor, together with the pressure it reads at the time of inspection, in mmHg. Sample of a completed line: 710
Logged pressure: 60
